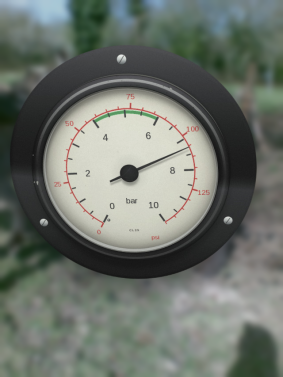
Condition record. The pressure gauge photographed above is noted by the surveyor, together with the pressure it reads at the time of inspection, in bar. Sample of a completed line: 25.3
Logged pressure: 7.25
